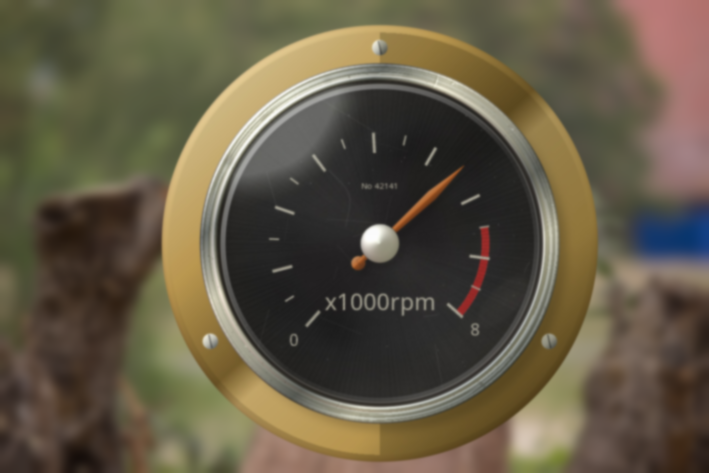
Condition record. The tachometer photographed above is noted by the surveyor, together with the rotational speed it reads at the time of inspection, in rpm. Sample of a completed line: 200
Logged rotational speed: 5500
